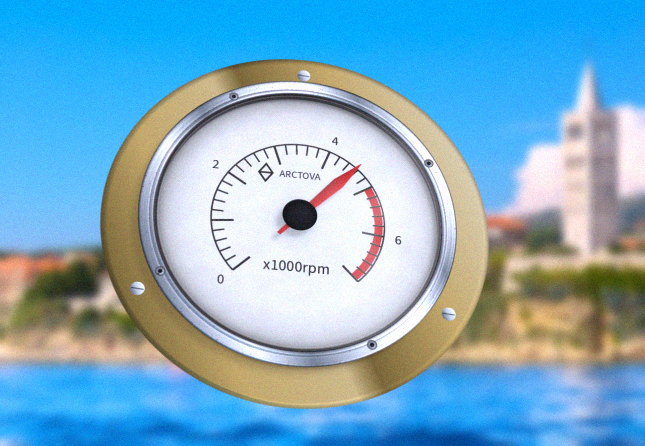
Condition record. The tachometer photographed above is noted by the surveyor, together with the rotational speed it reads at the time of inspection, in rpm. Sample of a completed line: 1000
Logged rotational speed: 4600
